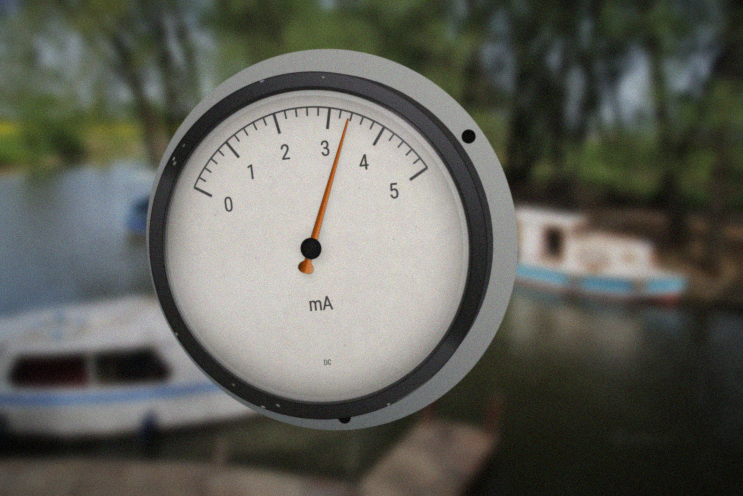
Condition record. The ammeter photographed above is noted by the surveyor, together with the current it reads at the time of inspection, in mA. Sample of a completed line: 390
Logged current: 3.4
